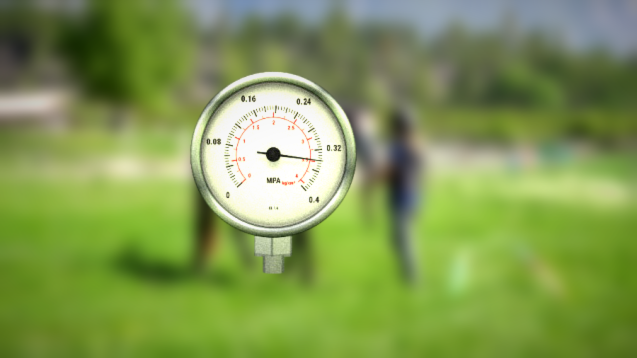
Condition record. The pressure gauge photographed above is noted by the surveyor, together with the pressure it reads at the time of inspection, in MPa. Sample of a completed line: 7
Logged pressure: 0.34
